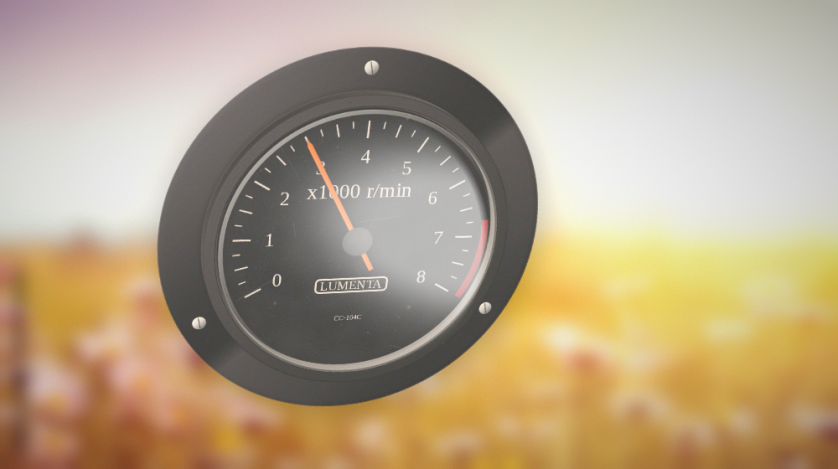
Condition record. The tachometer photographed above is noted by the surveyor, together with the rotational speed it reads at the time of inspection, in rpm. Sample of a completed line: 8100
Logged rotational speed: 3000
